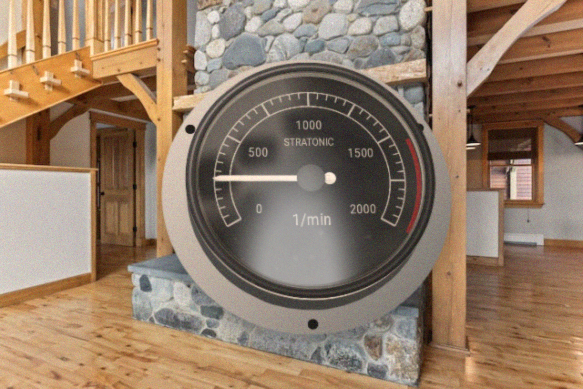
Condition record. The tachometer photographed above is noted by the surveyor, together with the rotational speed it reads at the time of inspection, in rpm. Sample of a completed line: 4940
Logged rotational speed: 250
